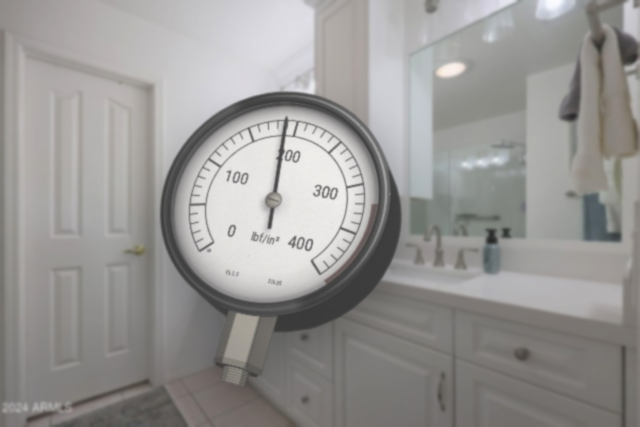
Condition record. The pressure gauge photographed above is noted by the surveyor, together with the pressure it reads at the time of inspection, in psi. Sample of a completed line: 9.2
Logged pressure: 190
